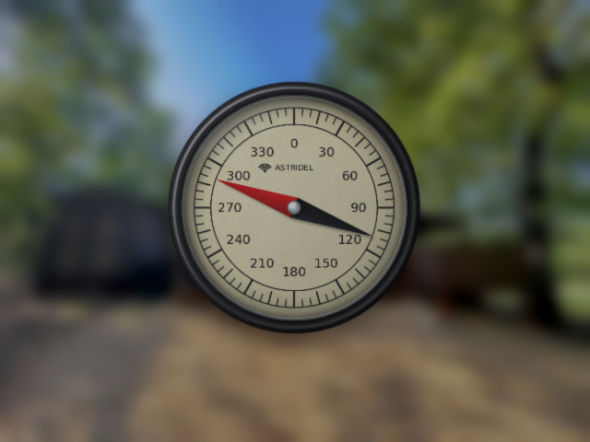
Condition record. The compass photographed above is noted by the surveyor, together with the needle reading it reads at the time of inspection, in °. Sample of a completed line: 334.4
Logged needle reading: 290
